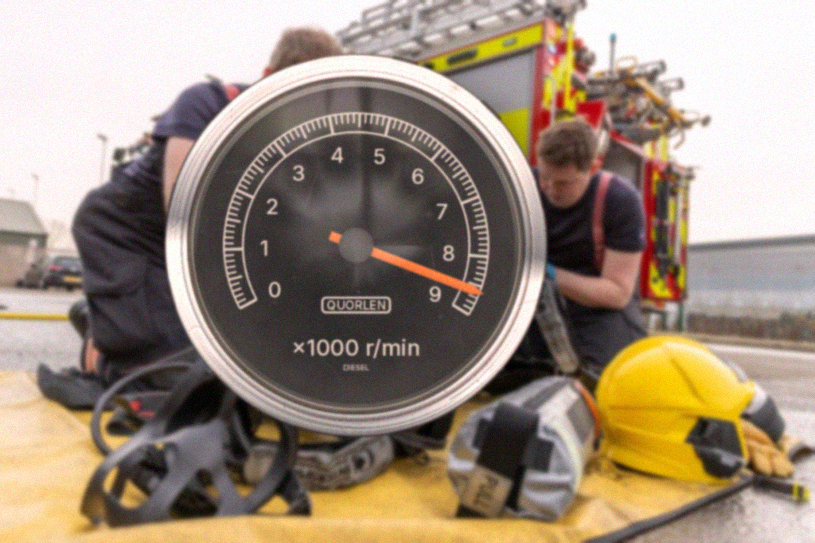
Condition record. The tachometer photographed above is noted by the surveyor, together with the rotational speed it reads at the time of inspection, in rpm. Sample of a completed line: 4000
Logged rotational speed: 8600
